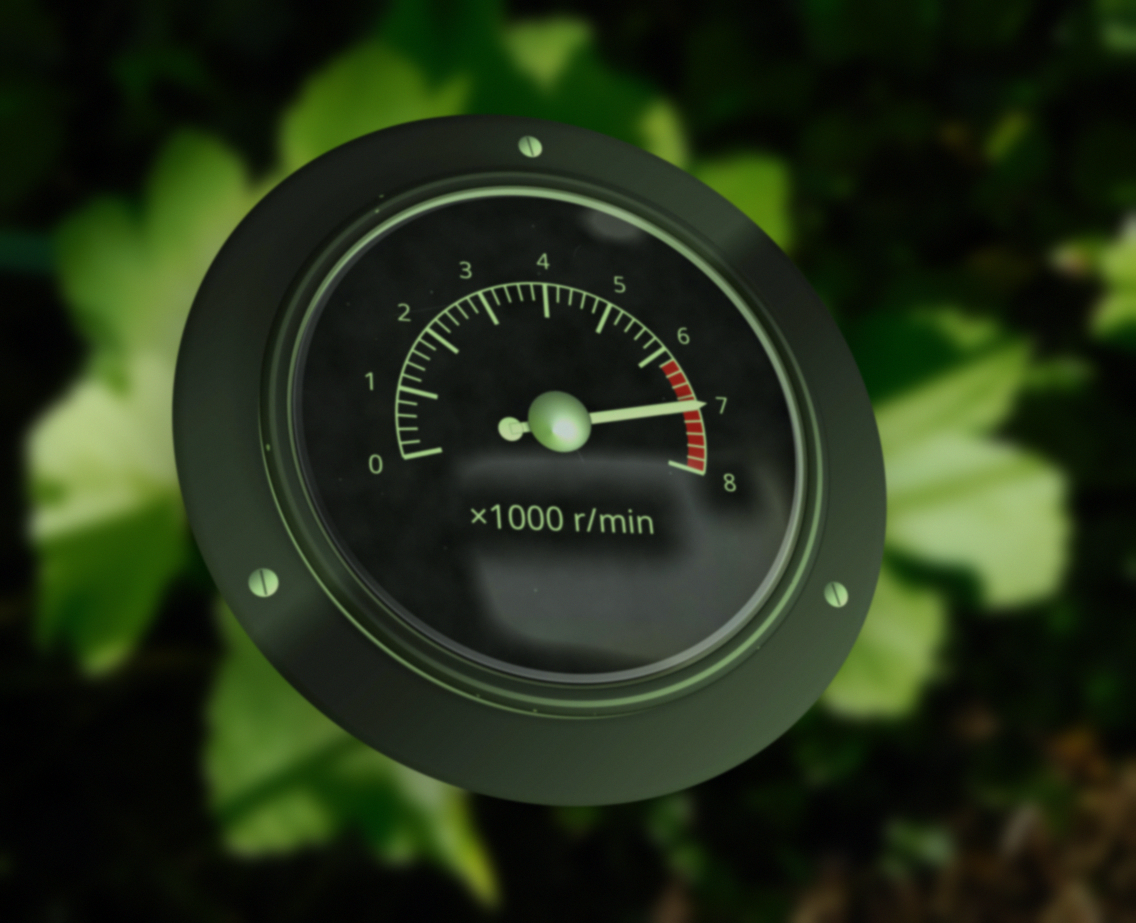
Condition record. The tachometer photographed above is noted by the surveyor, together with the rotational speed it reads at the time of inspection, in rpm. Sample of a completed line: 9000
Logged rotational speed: 7000
